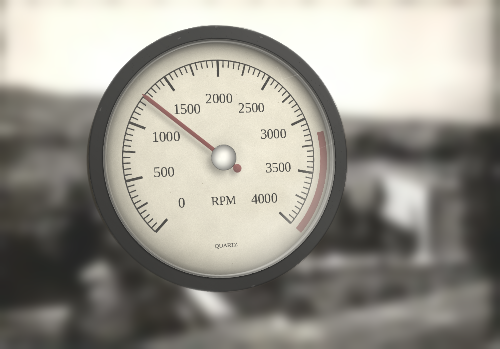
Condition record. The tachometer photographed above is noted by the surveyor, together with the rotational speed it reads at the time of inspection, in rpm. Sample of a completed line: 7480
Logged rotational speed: 1250
